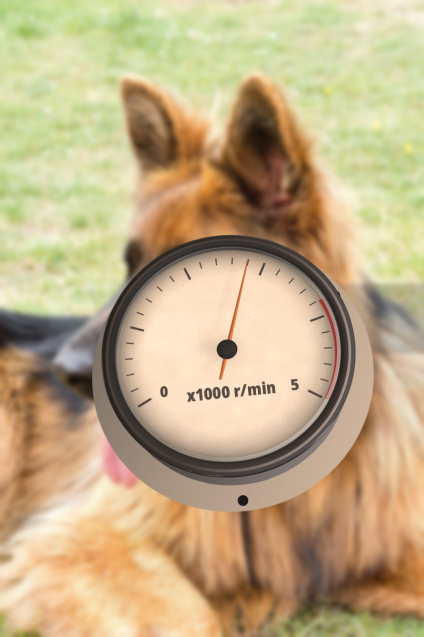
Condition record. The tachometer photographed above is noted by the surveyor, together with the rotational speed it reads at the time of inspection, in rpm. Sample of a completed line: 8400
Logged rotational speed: 2800
